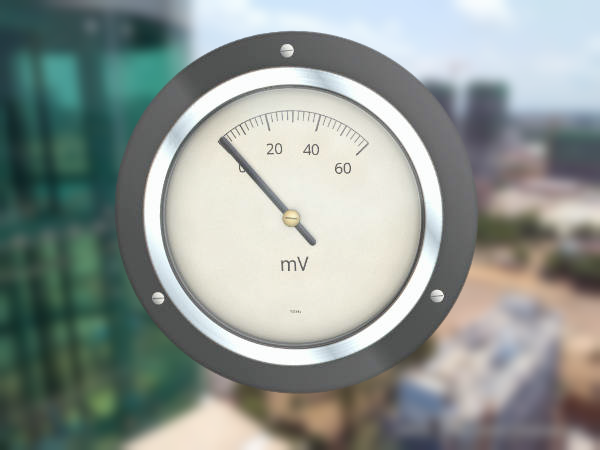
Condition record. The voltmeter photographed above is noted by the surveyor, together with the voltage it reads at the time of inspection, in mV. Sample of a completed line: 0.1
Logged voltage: 2
